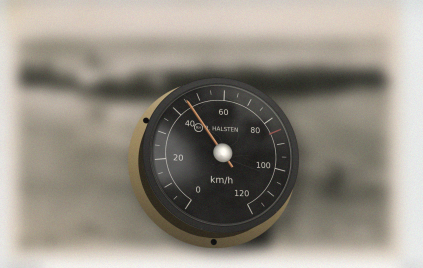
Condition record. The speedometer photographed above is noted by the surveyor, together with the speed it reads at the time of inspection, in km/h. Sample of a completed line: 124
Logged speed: 45
